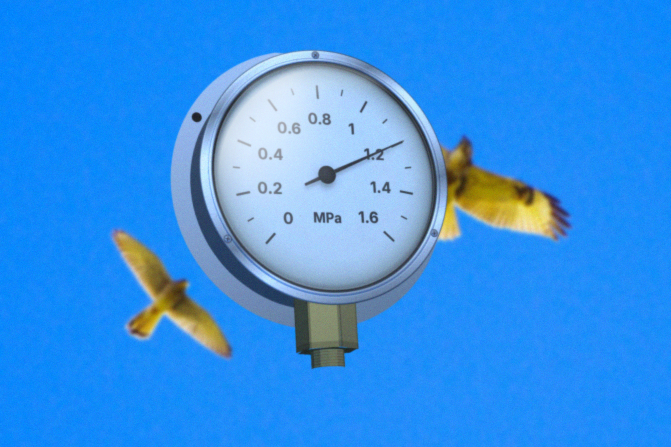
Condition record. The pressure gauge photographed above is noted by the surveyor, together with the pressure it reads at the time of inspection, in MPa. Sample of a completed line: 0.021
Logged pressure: 1.2
